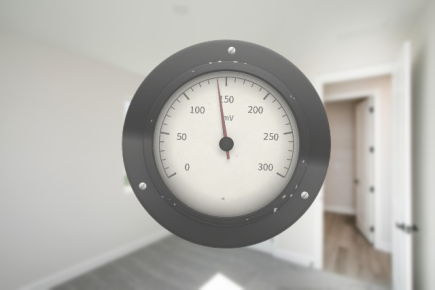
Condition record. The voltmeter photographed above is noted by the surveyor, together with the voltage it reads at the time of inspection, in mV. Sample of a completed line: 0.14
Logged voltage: 140
